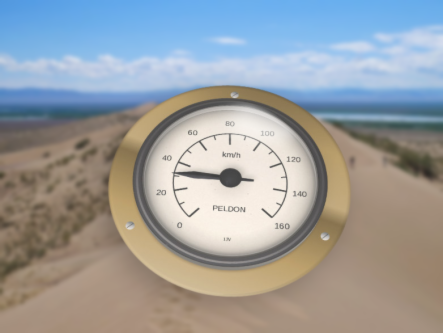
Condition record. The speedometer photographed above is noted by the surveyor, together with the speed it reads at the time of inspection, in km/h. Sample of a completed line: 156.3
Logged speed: 30
